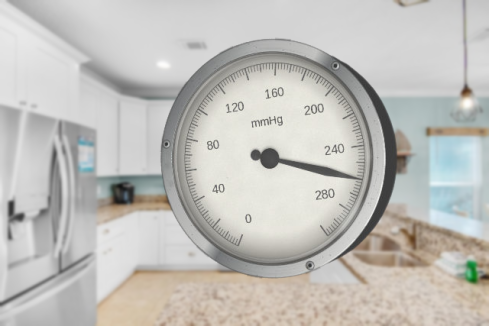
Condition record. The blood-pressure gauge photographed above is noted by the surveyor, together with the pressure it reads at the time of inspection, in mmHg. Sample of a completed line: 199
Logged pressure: 260
